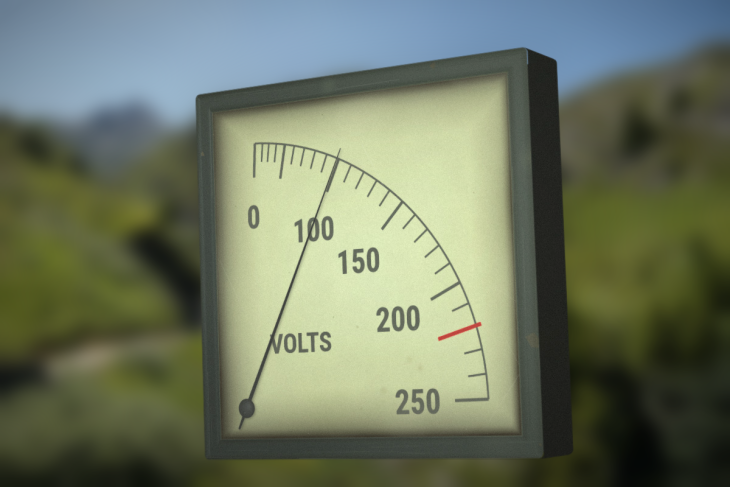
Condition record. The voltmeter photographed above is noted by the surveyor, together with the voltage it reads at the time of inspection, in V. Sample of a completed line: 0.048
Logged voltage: 100
